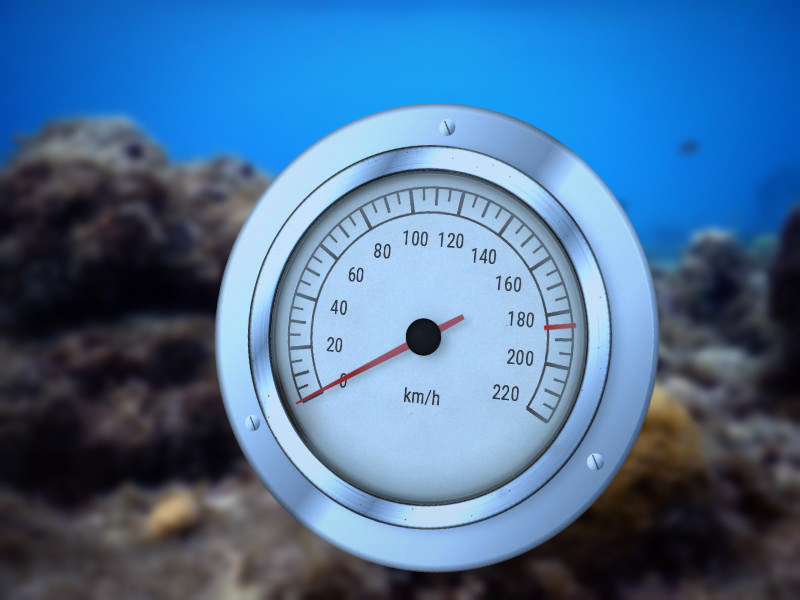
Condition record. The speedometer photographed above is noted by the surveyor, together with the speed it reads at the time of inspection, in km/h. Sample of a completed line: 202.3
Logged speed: 0
